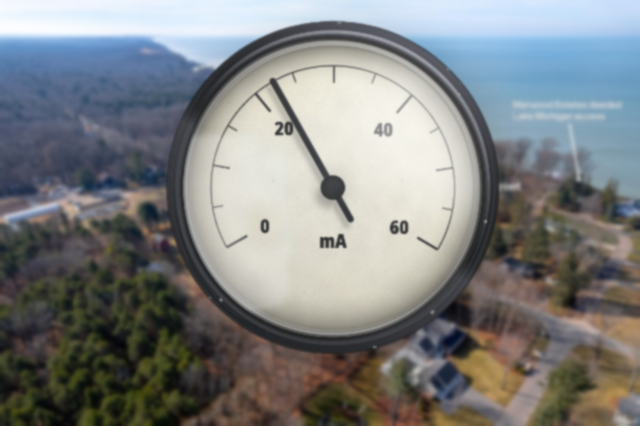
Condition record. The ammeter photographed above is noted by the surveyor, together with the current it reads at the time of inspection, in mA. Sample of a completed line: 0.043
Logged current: 22.5
